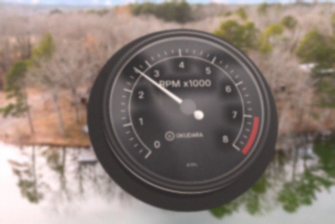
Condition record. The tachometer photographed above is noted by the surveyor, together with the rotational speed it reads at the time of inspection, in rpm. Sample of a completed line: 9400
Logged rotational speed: 2600
